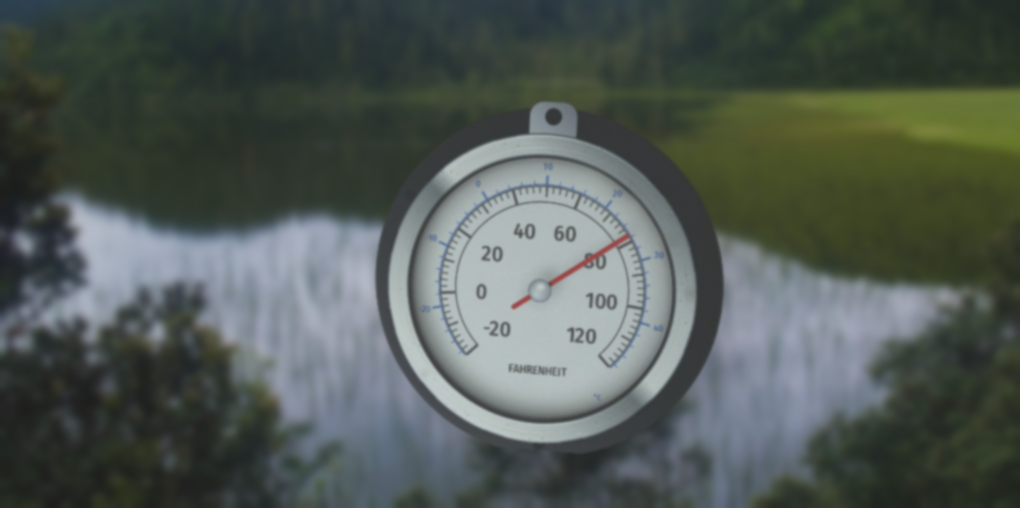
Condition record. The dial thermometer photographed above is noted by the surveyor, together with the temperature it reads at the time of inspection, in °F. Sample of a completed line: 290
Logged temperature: 78
